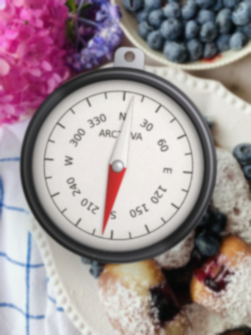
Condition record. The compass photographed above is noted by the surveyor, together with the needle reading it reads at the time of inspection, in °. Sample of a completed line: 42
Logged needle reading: 187.5
